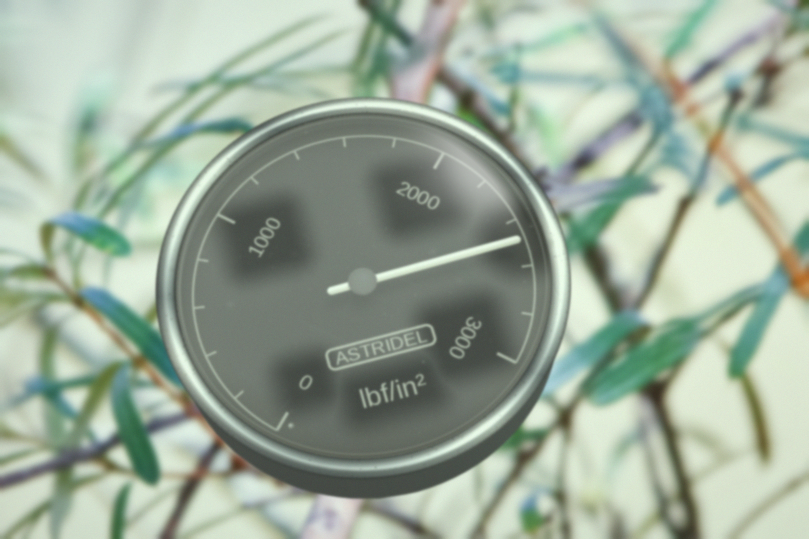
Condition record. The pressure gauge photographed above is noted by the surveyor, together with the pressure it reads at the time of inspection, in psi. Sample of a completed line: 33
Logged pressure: 2500
